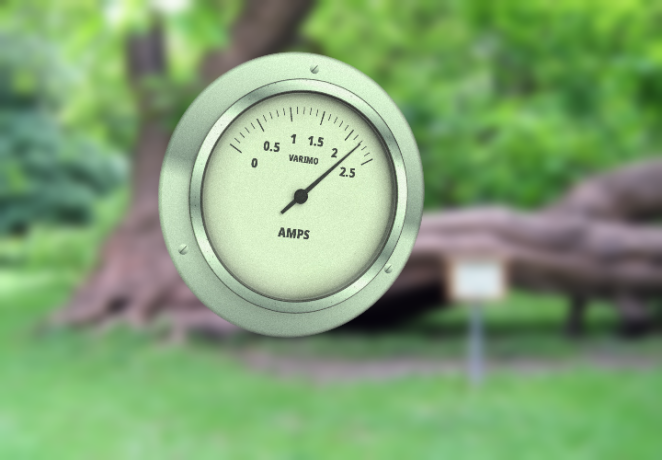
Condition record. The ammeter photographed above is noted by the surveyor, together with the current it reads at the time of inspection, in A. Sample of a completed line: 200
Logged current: 2.2
